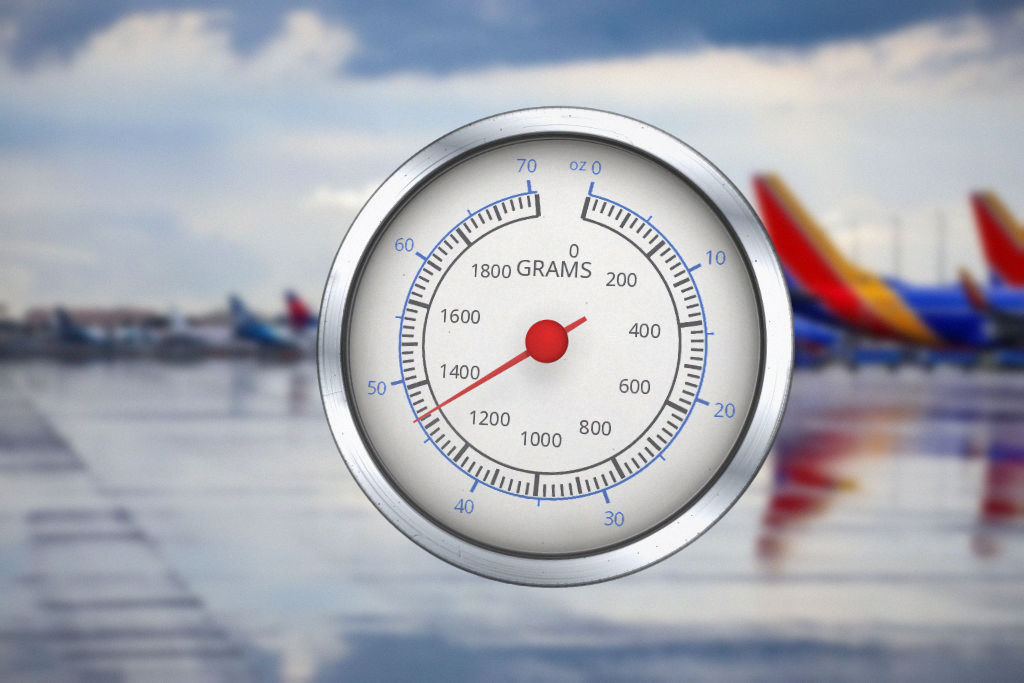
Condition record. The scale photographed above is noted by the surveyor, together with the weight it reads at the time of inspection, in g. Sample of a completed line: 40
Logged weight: 1320
